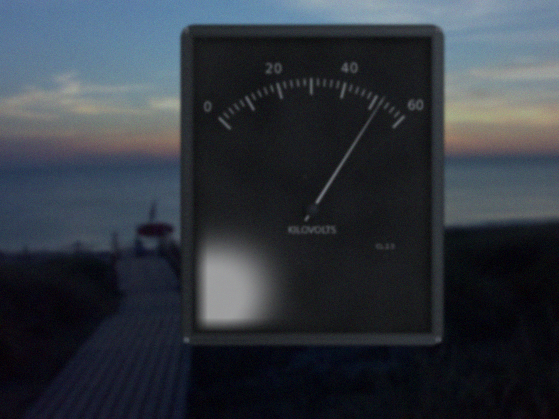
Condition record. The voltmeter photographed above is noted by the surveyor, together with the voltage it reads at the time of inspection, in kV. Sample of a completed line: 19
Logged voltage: 52
